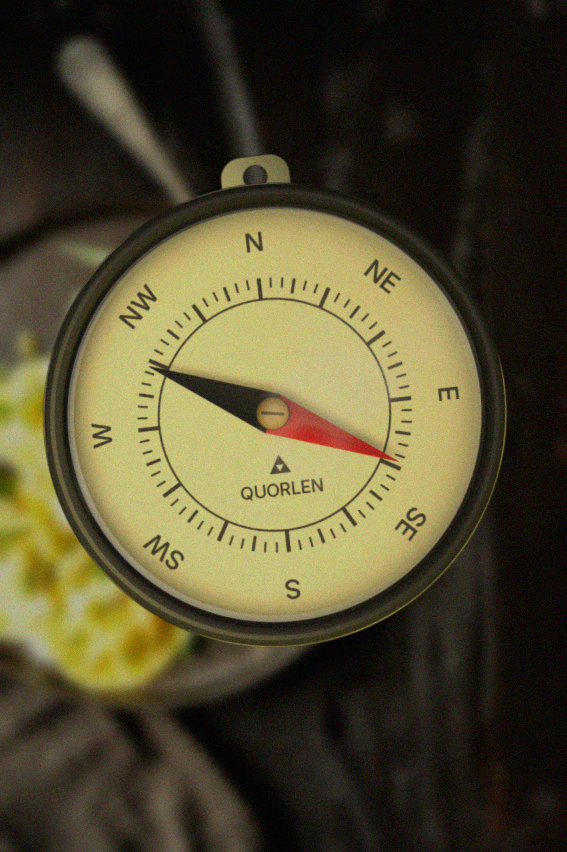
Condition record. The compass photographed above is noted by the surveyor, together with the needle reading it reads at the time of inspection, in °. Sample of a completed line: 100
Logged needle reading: 117.5
